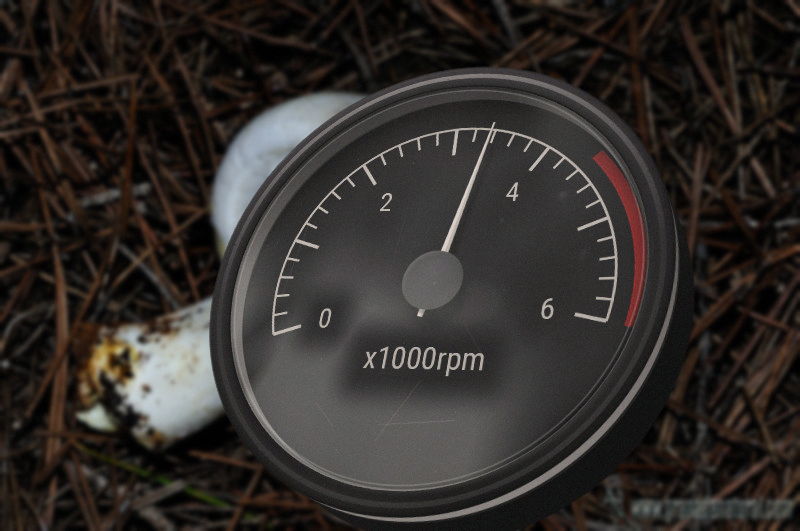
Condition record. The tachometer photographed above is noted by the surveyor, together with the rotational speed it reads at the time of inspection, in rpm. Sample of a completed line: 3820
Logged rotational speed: 3400
